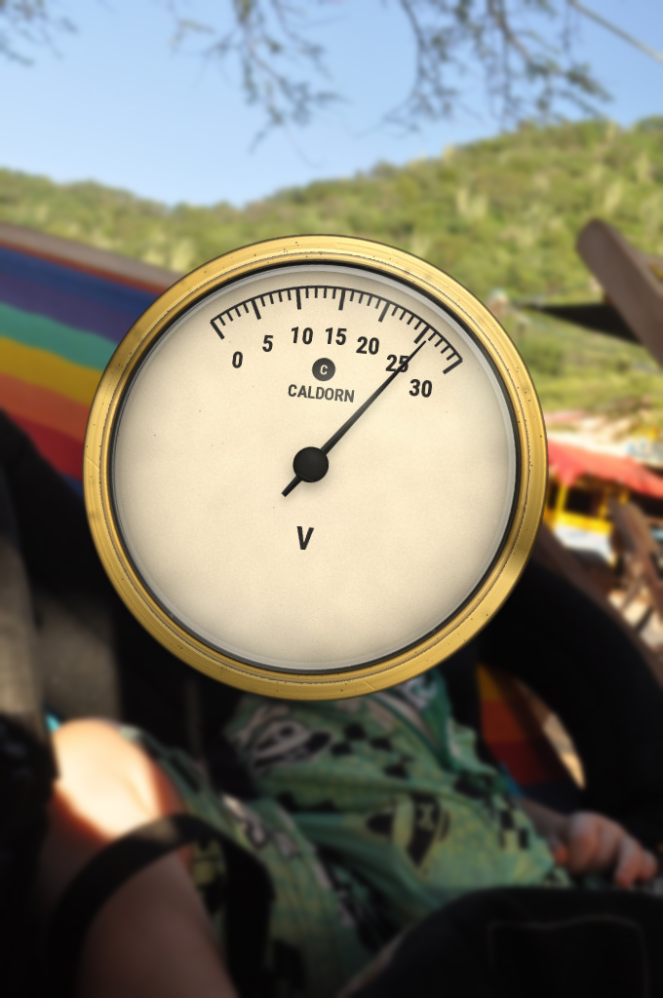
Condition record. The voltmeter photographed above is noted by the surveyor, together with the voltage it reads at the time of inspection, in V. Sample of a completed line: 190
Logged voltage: 26
